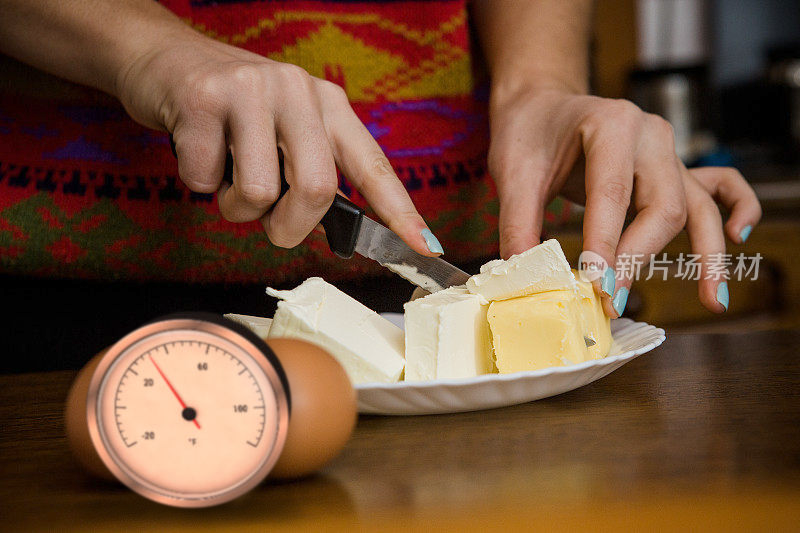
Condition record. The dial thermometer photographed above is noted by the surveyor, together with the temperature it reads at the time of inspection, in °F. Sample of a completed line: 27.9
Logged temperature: 32
